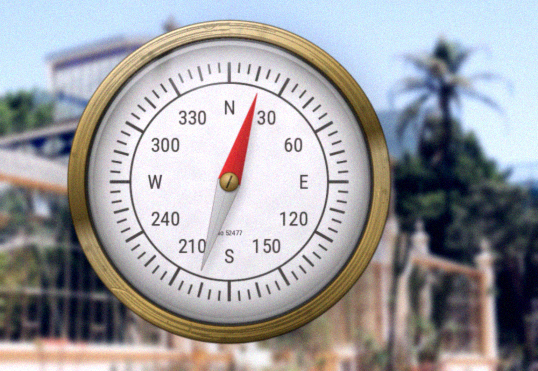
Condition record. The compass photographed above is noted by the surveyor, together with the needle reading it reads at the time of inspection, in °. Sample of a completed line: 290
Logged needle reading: 17.5
